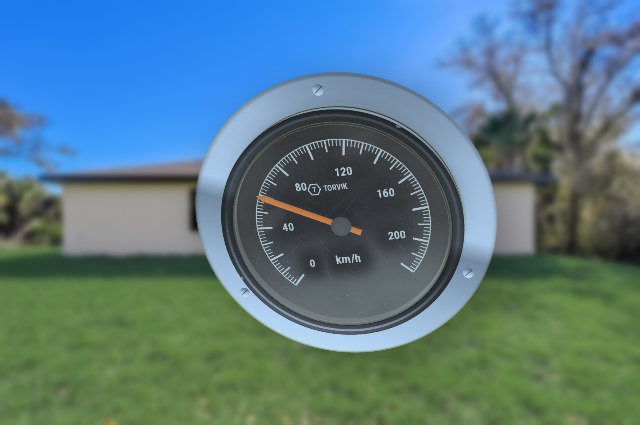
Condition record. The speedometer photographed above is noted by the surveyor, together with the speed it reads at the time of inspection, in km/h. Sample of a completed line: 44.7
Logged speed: 60
